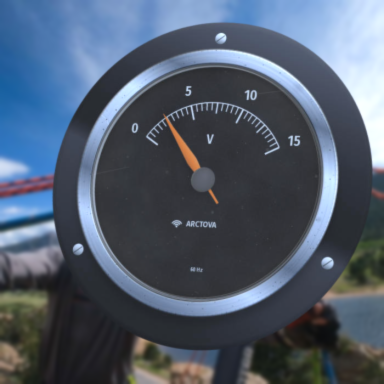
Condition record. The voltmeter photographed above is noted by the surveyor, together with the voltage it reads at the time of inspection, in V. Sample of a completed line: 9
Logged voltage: 2.5
